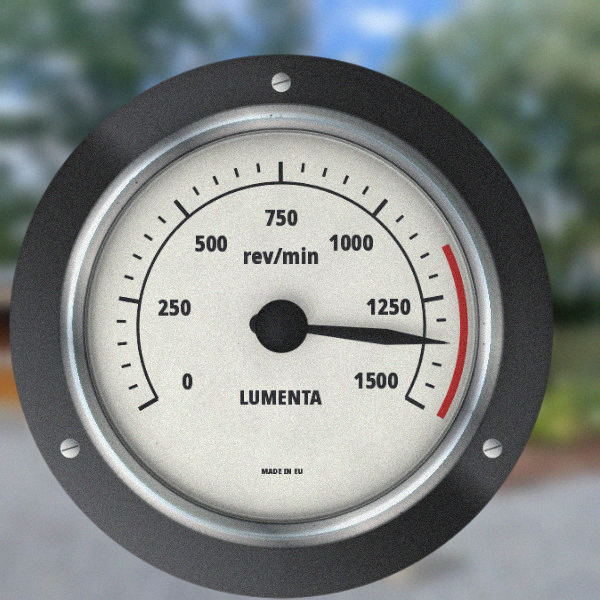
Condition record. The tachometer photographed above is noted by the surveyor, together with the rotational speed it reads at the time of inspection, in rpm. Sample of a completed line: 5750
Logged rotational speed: 1350
